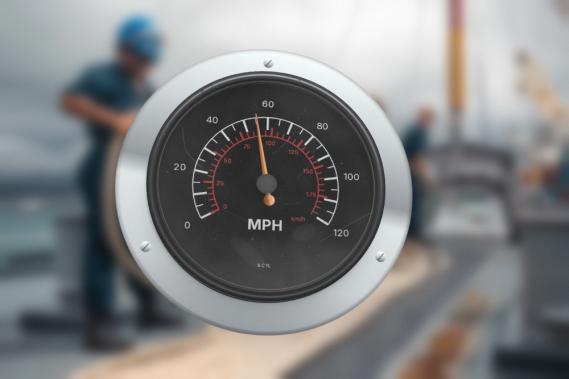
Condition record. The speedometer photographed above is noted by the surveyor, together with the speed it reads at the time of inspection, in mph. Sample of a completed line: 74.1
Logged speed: 55
